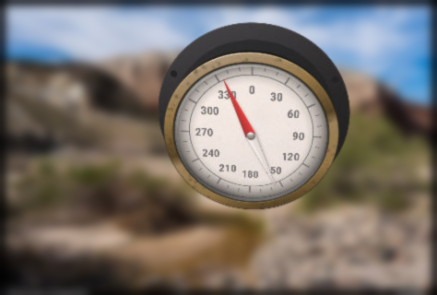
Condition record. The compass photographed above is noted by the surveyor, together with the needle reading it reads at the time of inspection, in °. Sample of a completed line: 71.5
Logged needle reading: 335
